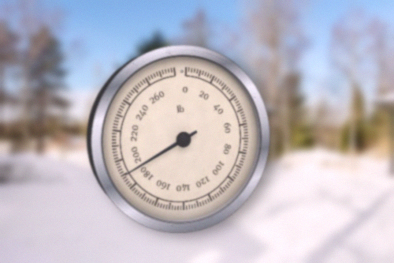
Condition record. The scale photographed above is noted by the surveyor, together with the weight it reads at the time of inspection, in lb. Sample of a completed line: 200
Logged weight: 190
